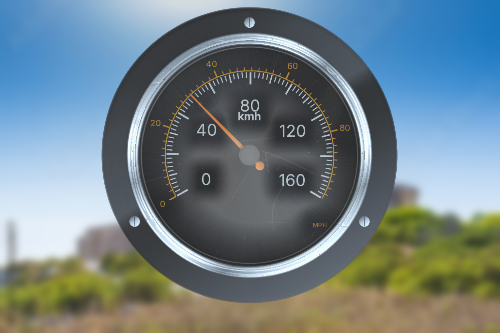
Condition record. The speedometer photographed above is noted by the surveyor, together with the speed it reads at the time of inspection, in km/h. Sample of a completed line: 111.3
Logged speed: 50
